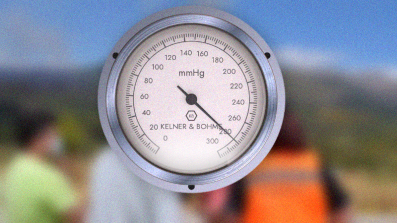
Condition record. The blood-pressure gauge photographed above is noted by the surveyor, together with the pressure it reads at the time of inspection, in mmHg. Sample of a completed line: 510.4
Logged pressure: 280
